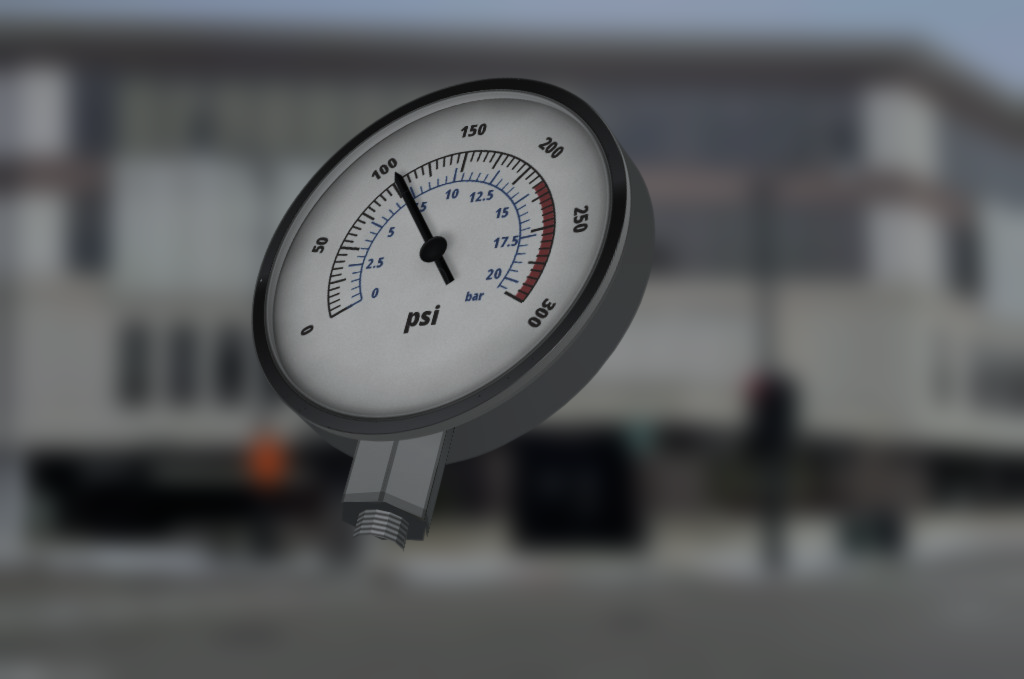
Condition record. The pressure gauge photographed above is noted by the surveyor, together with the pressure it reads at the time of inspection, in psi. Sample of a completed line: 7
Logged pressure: 105
